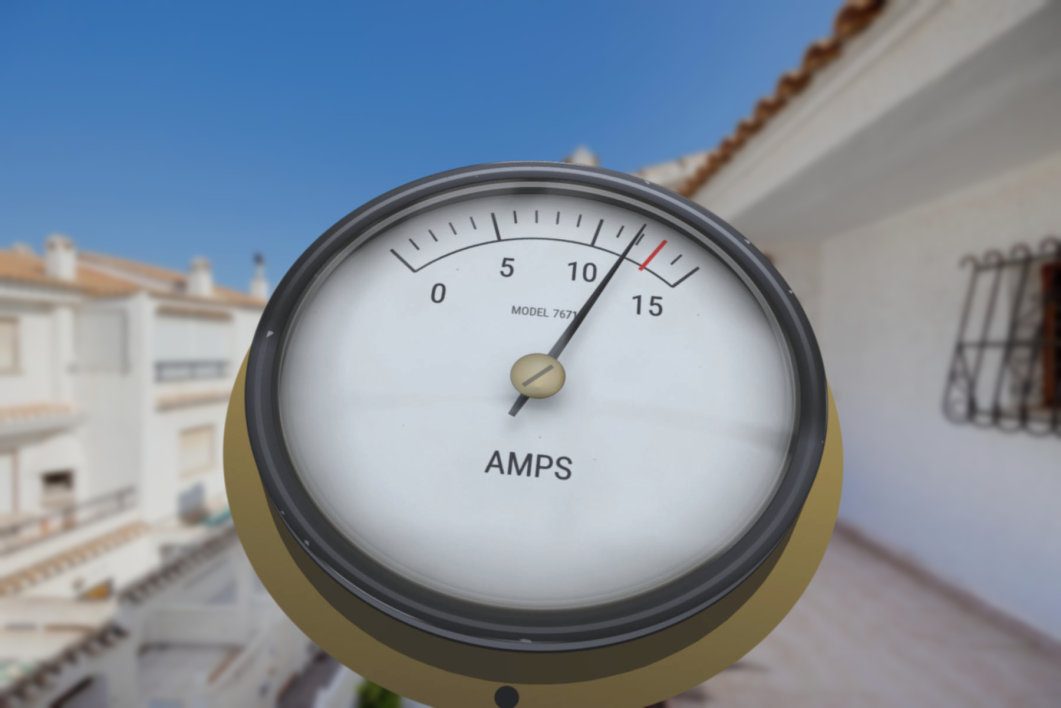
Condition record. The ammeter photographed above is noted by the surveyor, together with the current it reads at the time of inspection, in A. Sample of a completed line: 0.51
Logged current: 12
